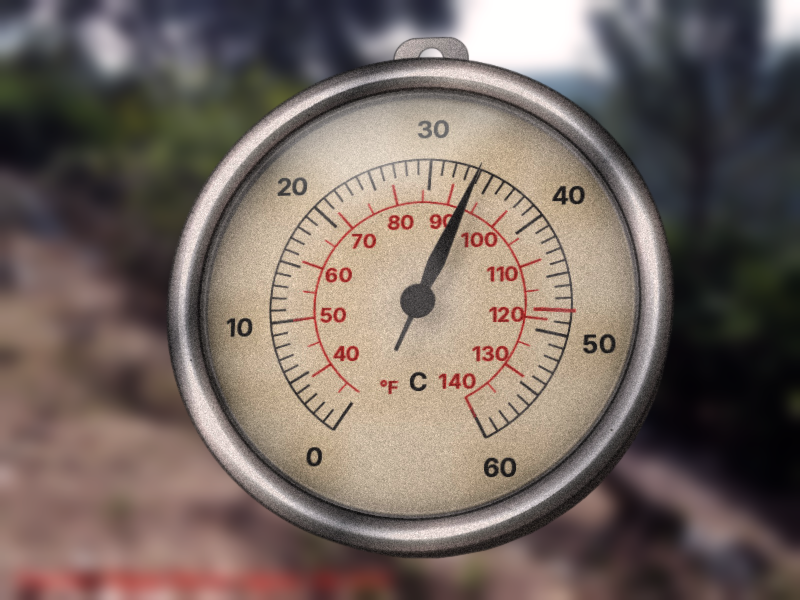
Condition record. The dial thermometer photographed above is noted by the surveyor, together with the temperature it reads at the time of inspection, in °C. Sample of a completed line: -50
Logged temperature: 34
